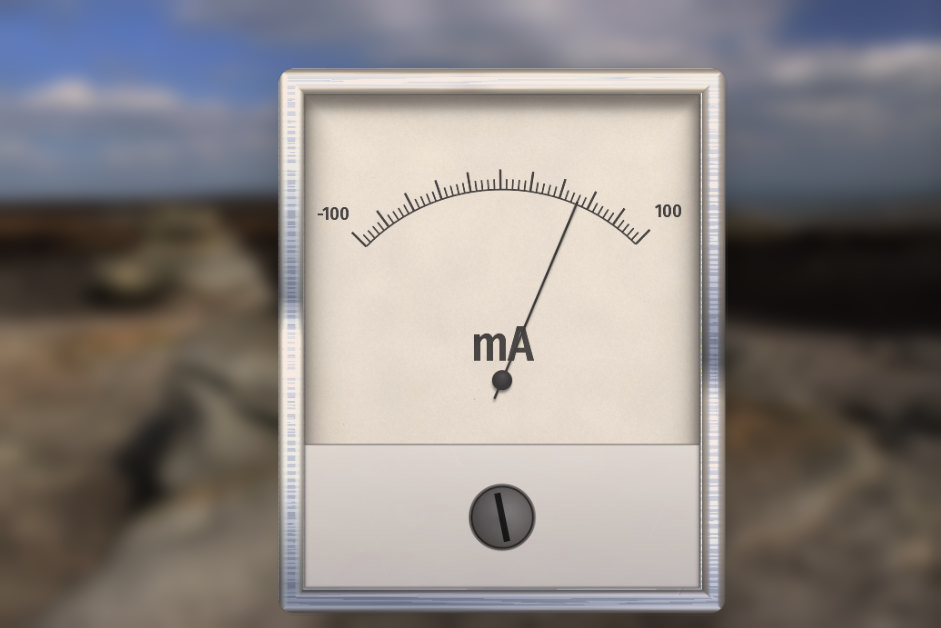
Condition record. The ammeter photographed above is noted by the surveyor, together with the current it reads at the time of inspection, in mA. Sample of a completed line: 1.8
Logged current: 52
